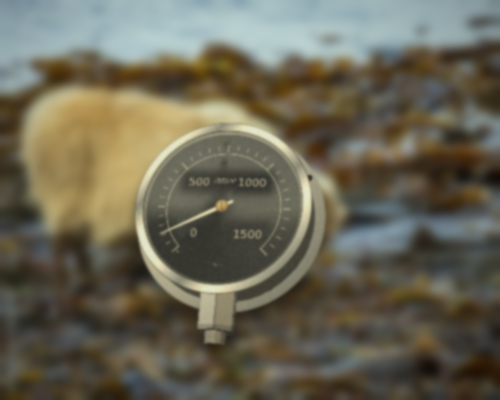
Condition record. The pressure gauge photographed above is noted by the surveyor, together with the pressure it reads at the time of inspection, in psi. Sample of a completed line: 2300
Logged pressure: 100
